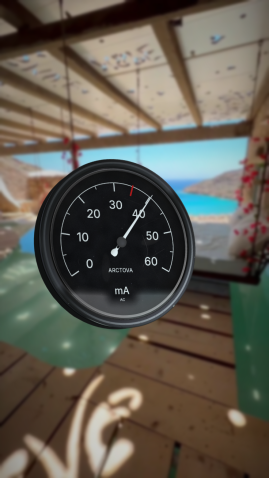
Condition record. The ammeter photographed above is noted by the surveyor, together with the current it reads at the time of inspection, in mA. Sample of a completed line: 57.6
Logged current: 40
